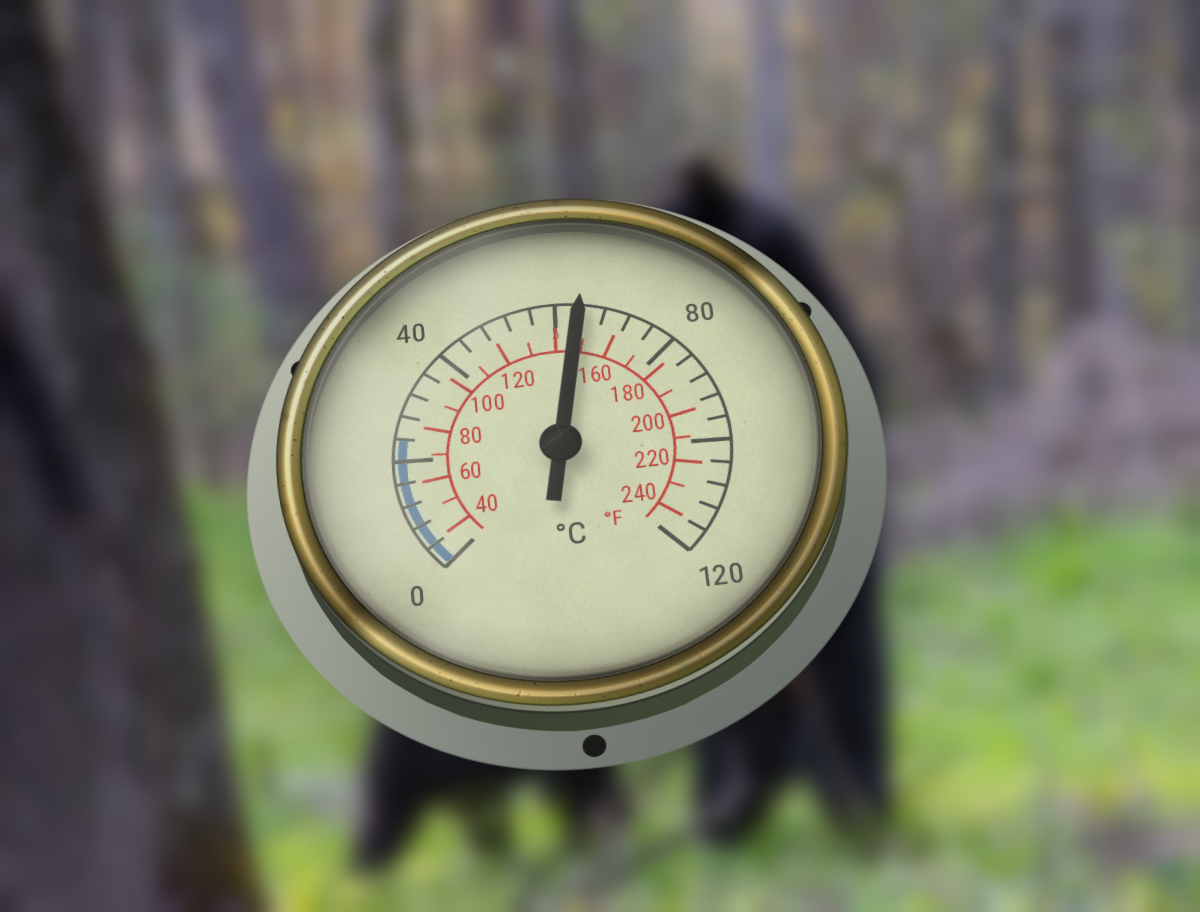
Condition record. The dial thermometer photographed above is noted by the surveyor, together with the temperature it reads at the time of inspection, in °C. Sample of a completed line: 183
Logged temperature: 64
